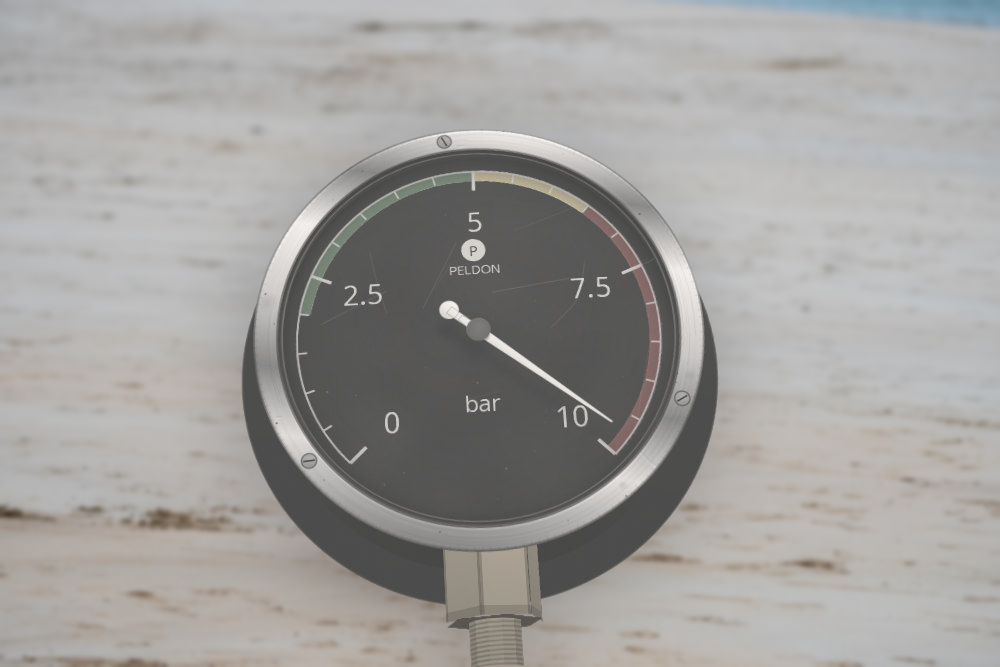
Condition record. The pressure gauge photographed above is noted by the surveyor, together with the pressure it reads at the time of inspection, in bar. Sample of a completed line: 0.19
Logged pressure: 9.75
